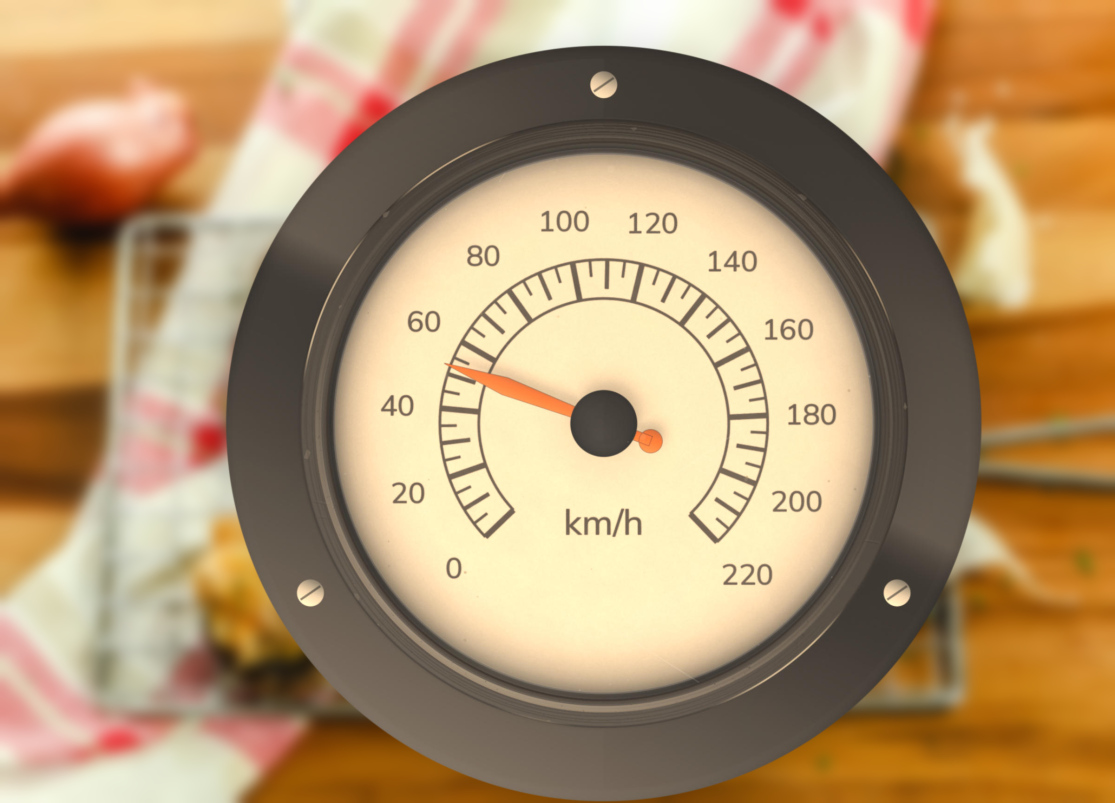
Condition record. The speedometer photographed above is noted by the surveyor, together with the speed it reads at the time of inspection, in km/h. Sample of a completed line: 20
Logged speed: 52.5
